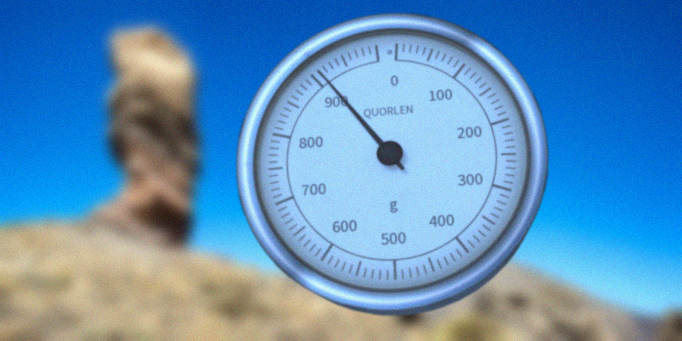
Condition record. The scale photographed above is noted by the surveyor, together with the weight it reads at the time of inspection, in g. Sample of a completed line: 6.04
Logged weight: 910
